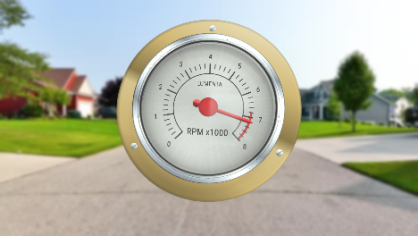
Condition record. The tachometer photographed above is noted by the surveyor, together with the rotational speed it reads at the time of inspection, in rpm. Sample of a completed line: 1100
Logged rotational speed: 7200
